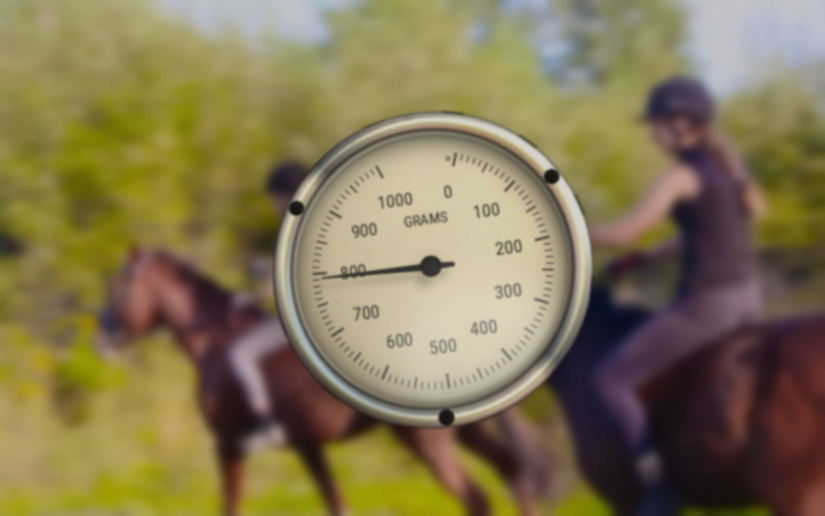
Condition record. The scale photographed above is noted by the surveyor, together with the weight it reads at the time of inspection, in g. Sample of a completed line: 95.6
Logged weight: 790
